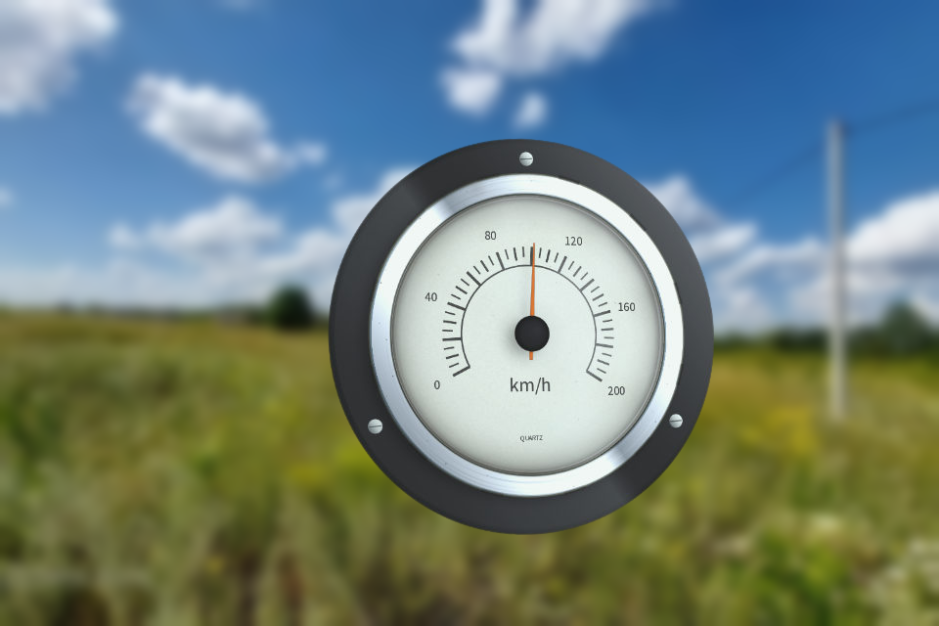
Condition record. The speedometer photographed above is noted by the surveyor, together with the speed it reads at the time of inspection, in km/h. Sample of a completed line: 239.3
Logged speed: 100
